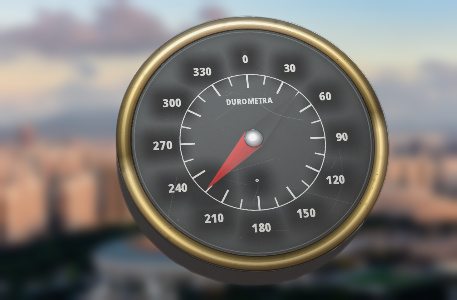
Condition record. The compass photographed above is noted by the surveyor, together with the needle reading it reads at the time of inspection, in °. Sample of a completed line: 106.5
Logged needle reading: 225
